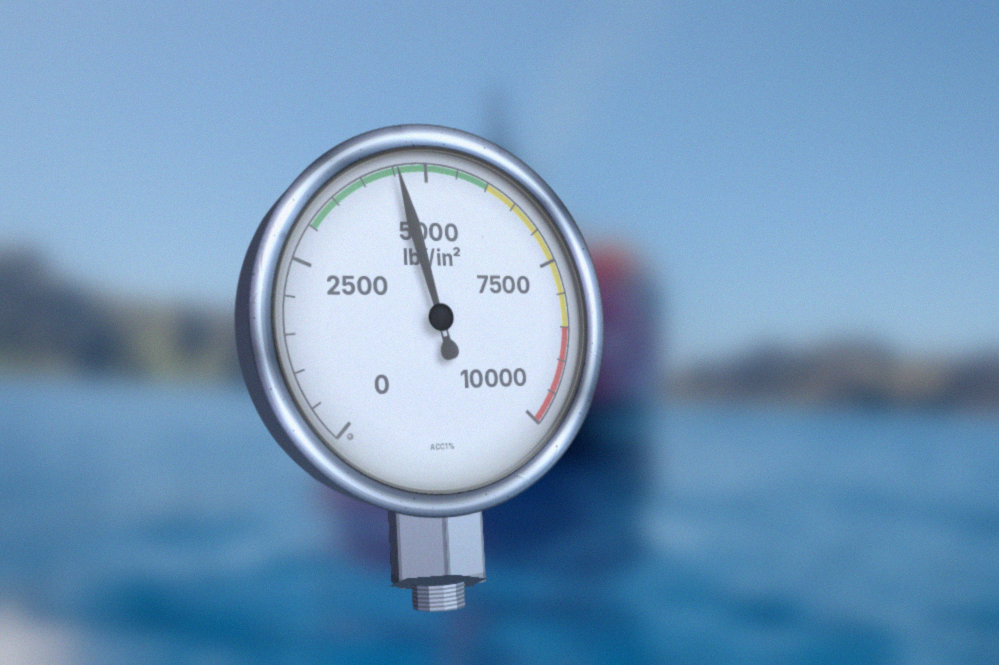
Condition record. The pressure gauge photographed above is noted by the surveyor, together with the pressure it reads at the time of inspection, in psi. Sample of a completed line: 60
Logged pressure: 4500
